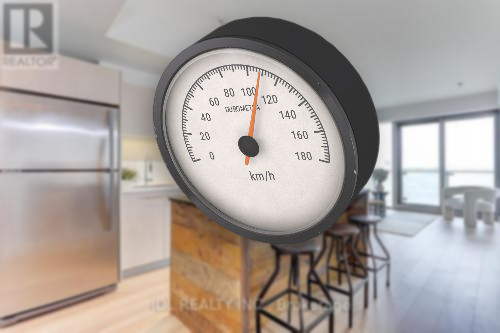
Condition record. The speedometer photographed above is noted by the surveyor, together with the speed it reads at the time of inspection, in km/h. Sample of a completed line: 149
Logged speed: 110
